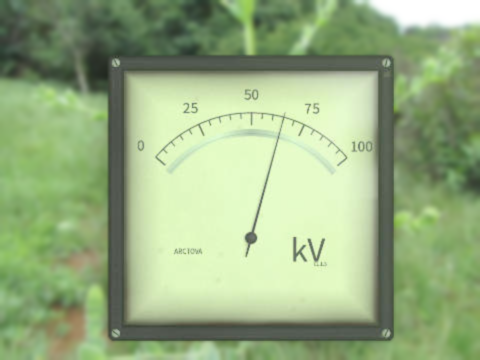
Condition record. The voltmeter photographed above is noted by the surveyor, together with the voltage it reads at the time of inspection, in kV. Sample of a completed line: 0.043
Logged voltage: 65
